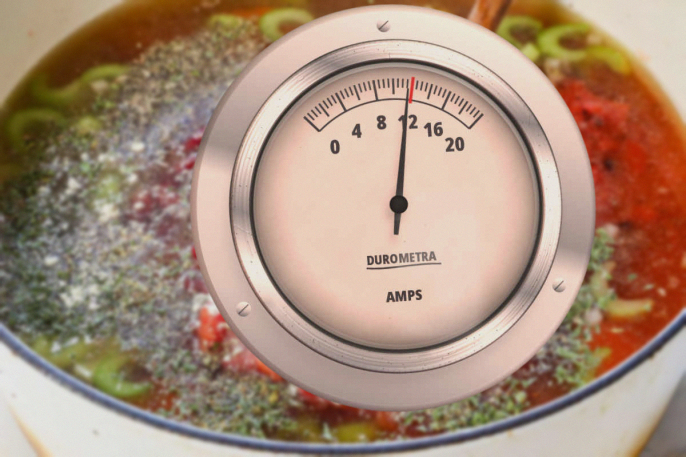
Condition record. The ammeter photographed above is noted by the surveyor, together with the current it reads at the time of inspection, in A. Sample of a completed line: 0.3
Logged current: 11.5
